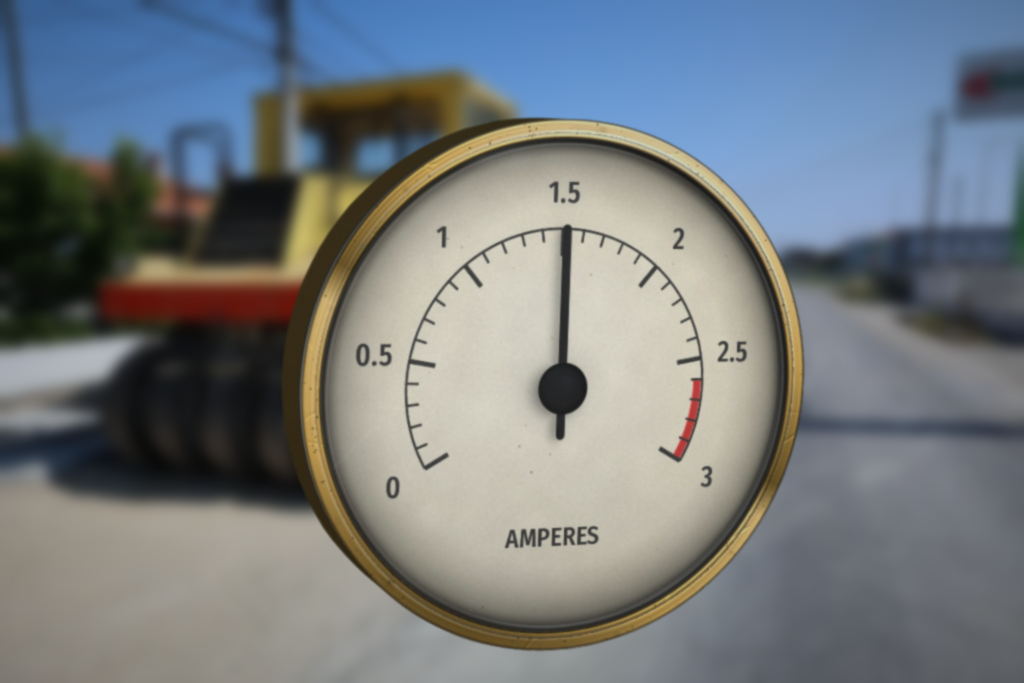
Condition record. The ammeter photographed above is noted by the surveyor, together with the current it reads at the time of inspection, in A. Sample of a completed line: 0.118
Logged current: 1.5
